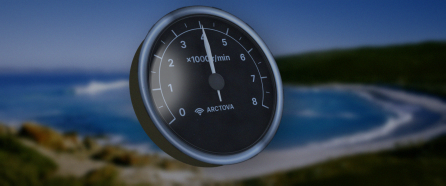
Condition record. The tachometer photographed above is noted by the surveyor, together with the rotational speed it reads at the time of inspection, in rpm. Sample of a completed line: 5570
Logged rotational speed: 4000
